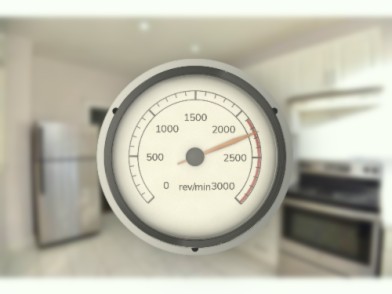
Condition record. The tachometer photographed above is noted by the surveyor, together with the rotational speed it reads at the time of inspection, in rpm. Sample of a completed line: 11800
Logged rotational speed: 2250
